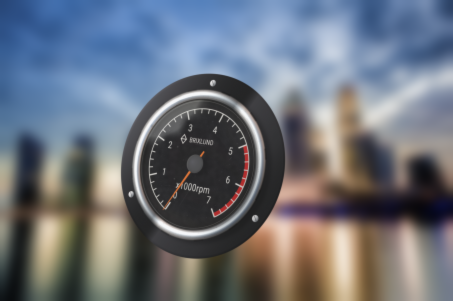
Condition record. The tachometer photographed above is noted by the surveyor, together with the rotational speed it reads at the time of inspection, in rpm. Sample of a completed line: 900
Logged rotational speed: 0
